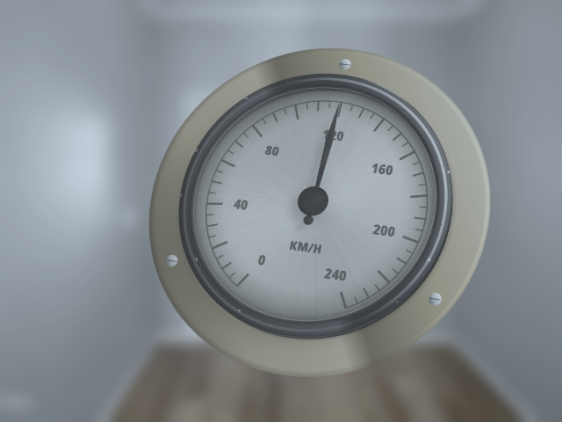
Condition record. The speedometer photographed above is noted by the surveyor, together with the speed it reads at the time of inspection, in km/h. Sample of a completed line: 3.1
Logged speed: 120
